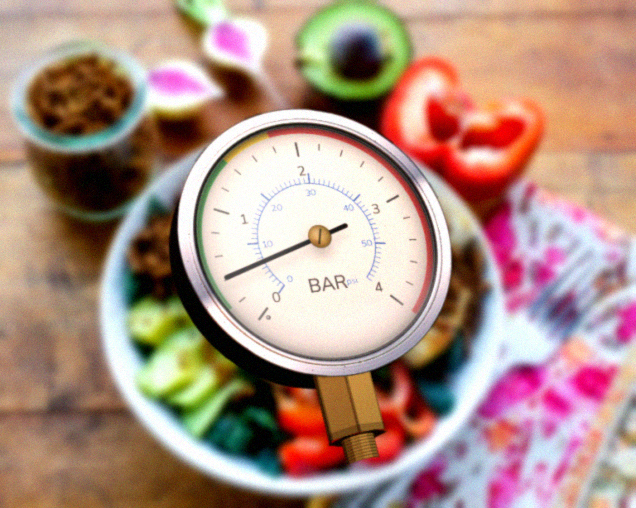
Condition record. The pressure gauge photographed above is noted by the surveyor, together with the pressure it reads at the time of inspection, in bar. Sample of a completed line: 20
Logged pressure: 0.4
